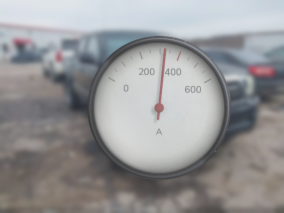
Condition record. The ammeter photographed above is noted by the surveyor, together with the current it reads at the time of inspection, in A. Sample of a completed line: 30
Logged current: 325
